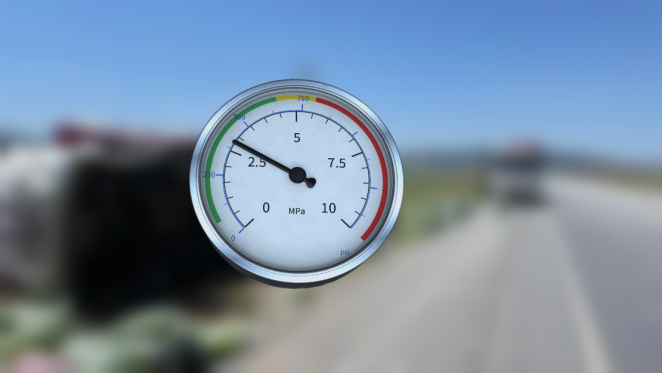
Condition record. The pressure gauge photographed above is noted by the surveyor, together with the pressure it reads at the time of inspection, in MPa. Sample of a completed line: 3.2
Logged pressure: 2.75
